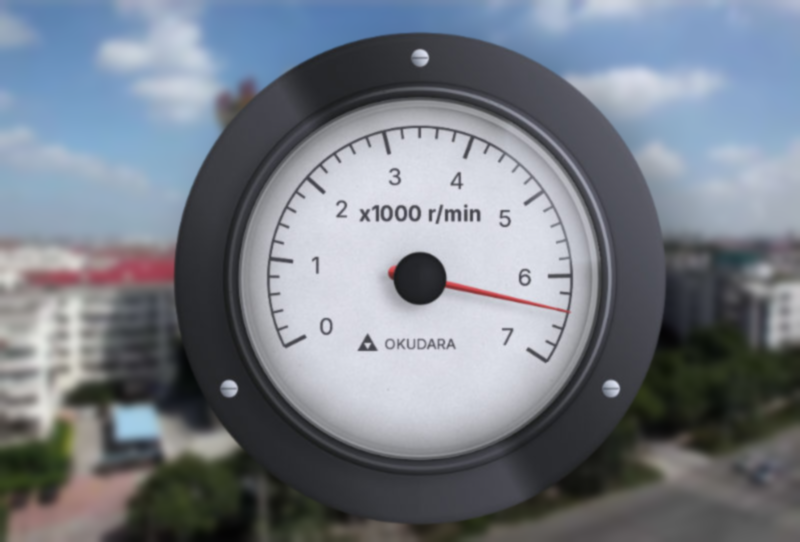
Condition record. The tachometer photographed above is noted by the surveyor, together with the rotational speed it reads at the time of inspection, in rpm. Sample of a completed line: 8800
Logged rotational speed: 6400
